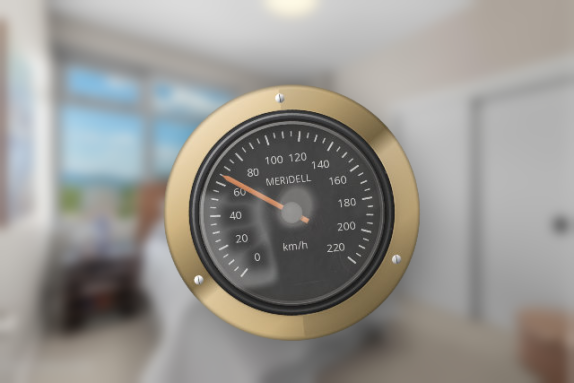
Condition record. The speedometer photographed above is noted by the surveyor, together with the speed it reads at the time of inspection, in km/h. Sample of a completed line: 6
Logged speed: 65
